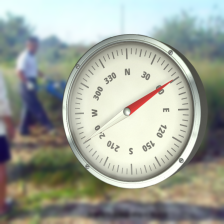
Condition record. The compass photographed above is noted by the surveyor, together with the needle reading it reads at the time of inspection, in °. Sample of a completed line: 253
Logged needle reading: 60
